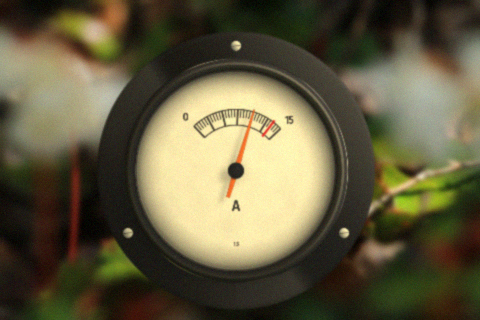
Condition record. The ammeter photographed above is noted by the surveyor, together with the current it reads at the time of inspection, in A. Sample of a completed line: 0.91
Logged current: 10
